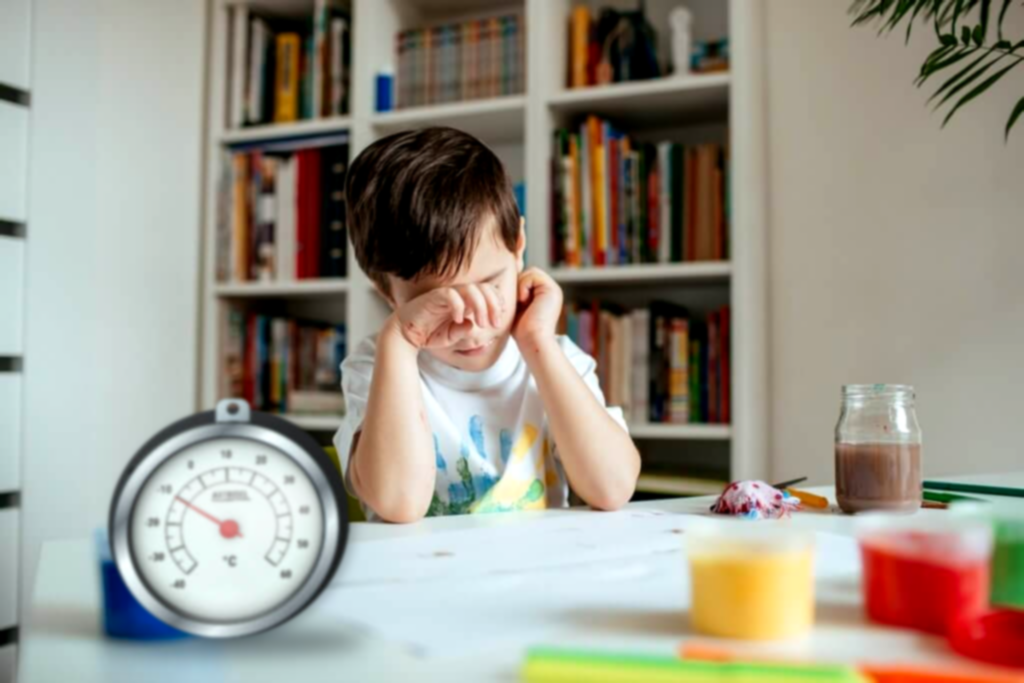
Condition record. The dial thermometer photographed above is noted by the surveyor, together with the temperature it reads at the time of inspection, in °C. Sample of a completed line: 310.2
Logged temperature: -10
